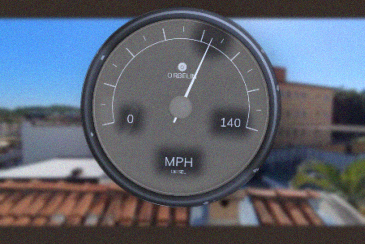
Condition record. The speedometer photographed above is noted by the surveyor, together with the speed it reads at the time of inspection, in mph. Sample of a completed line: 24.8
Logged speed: 85
